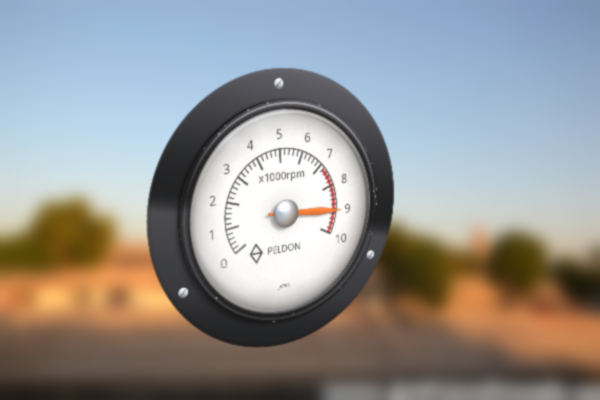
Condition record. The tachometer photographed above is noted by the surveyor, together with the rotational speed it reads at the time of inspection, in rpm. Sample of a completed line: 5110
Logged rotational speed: 9000
